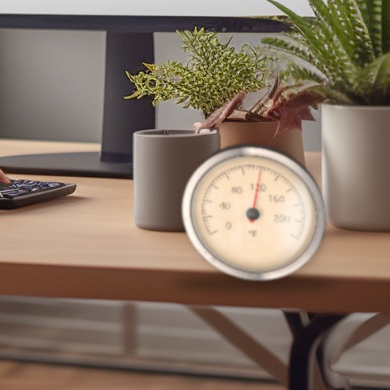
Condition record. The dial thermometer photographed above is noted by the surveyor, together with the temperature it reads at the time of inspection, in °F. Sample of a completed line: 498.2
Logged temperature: 120
